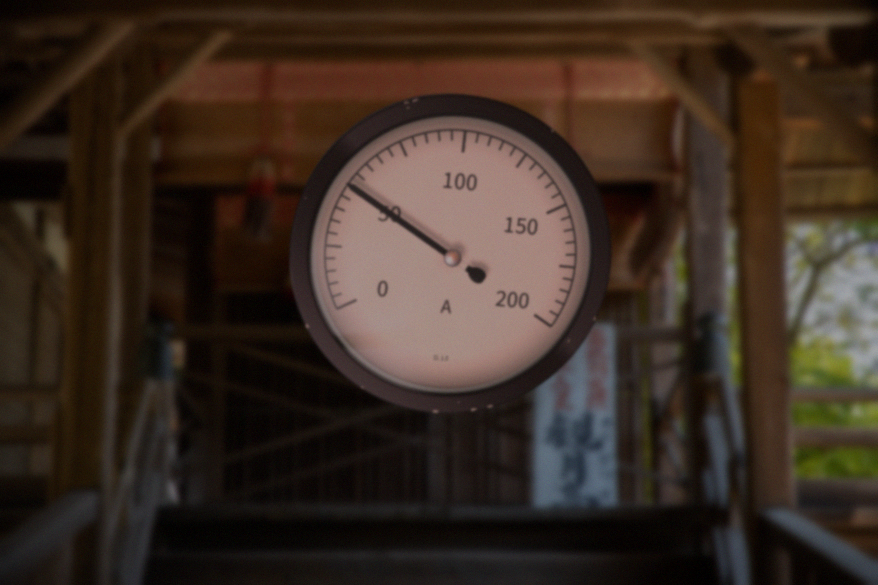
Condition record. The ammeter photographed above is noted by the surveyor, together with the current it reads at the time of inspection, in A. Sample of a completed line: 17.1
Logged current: 50
